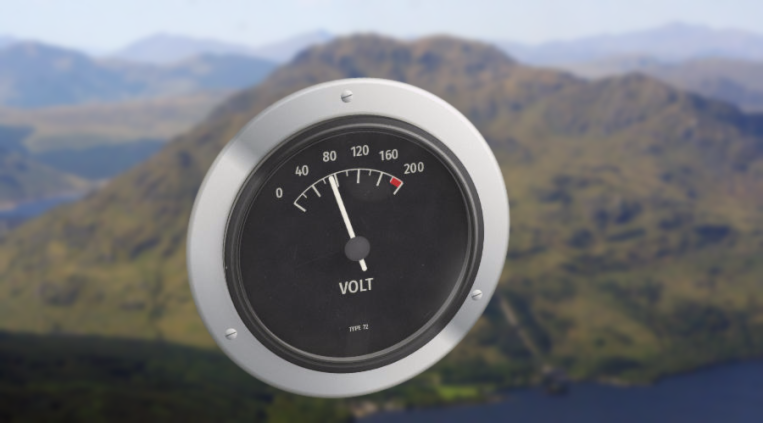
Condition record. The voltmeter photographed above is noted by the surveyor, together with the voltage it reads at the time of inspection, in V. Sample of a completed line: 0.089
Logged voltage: 70
